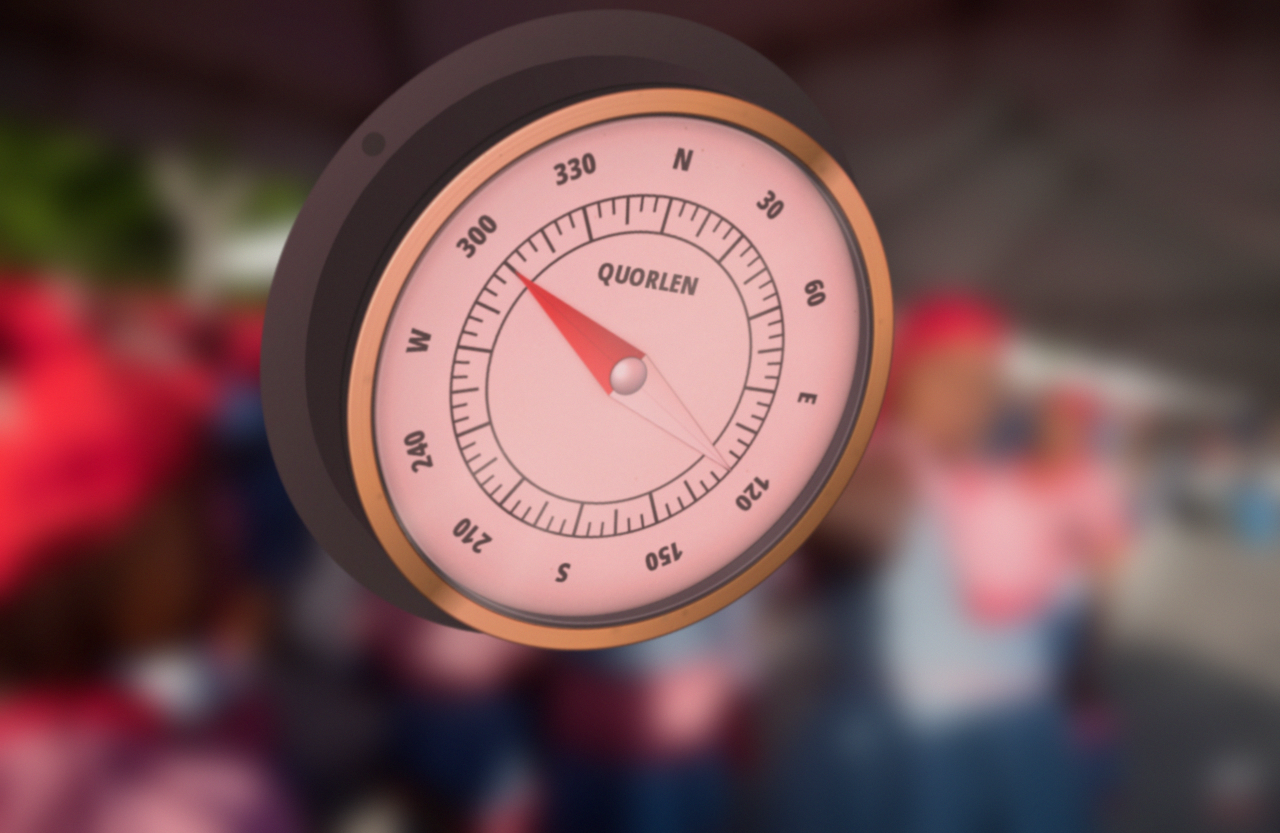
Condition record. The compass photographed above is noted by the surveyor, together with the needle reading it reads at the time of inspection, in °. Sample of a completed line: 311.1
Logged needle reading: 300
